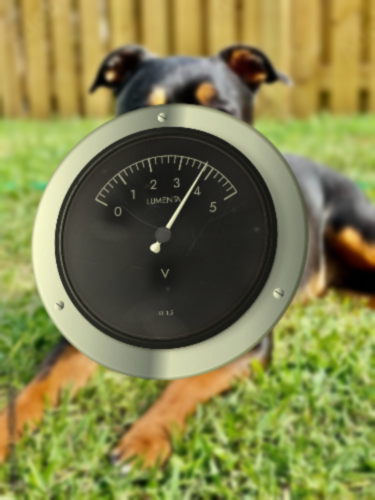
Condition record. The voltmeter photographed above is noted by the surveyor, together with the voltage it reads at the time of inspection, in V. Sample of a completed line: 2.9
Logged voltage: 3.8
